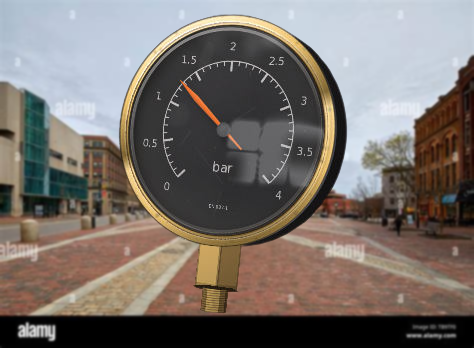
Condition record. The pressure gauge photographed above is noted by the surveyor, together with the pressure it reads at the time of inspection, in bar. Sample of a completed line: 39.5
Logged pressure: 1.3
